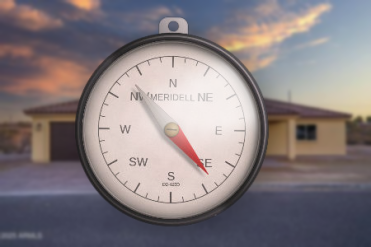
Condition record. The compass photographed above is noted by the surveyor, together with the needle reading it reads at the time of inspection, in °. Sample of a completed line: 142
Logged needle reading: 140
